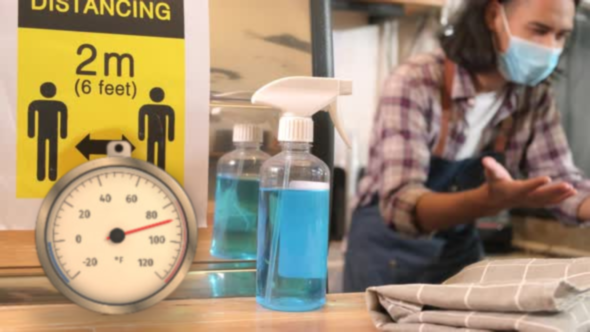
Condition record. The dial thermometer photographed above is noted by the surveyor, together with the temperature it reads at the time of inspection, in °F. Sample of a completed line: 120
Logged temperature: 88
